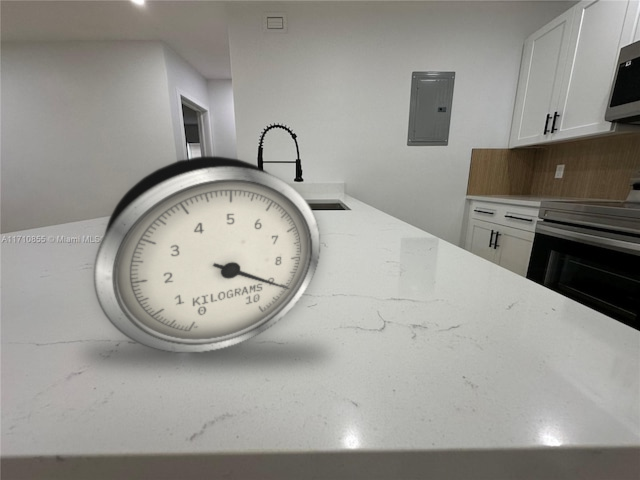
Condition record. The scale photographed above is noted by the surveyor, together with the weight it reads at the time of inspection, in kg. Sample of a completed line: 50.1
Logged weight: 9
